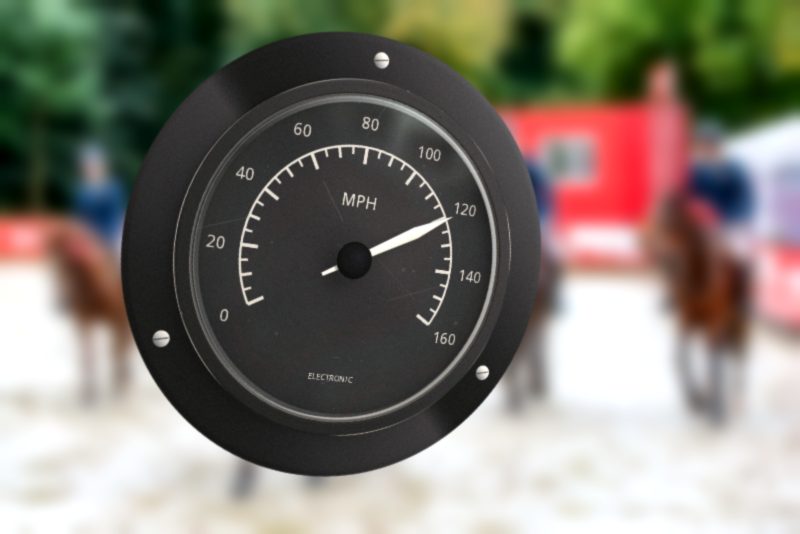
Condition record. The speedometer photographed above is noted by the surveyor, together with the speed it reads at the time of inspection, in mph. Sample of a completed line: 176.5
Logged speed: 120
